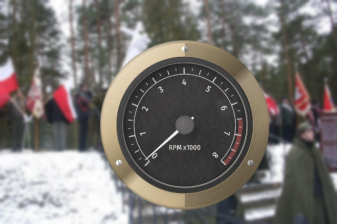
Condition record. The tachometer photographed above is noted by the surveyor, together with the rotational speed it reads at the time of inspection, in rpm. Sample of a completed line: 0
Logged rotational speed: 125
